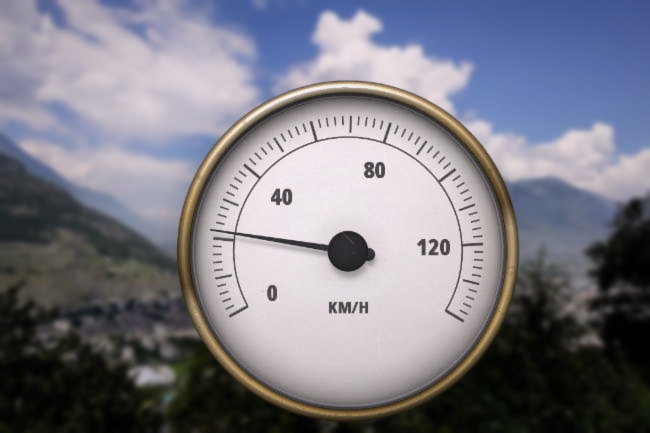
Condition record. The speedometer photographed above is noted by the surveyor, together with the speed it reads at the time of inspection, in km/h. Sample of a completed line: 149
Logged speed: 22
